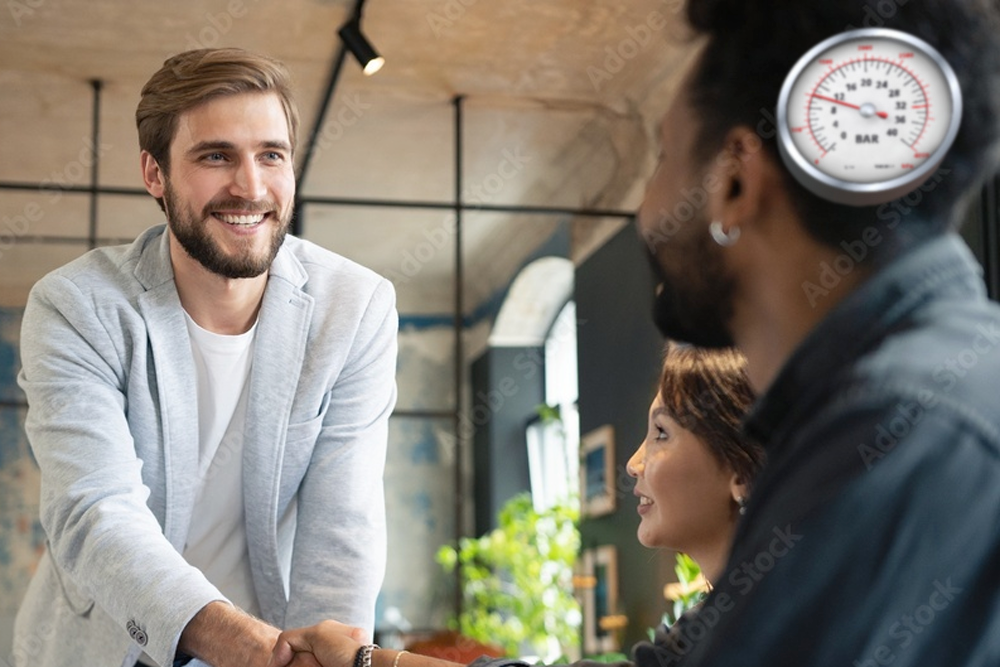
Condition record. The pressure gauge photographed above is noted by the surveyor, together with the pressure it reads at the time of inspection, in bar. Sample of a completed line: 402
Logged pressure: 10
